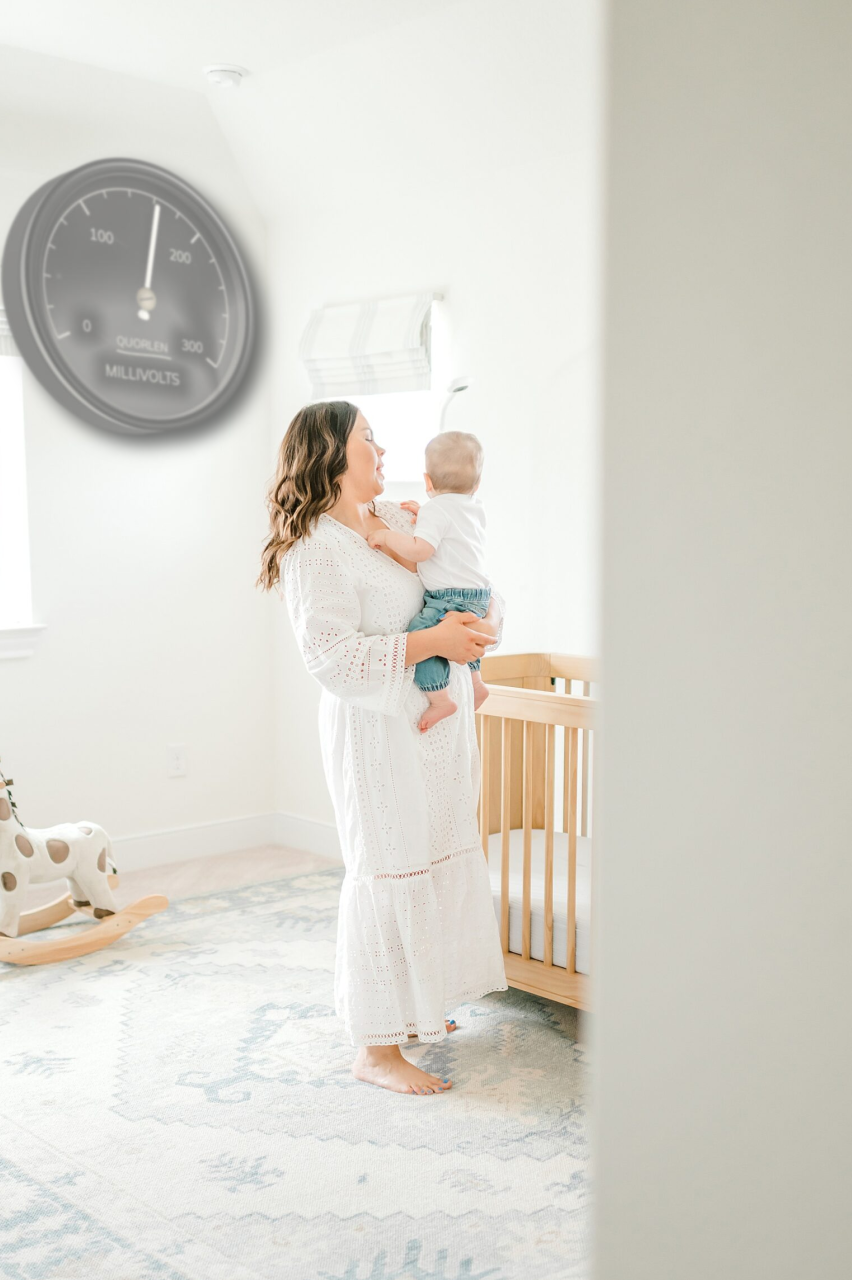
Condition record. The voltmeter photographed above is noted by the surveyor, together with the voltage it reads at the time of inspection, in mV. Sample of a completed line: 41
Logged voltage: 160
